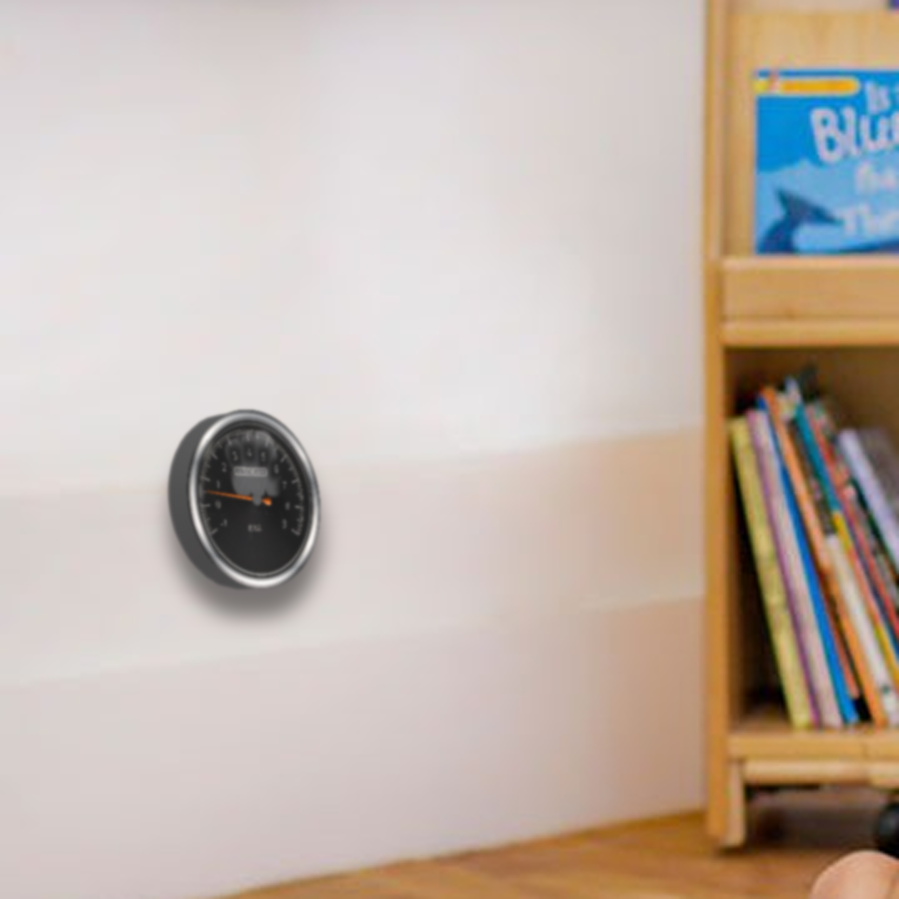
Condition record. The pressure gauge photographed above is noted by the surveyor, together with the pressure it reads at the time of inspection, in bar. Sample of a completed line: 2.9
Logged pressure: 0.5
